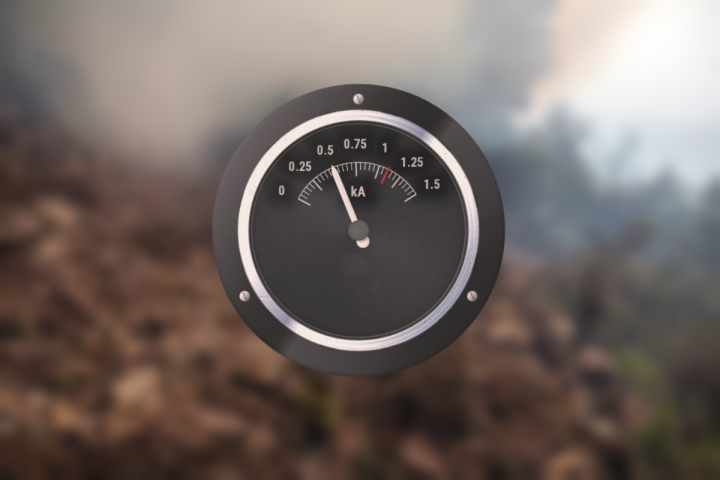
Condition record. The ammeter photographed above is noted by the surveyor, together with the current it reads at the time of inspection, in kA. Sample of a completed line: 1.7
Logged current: 0.5
